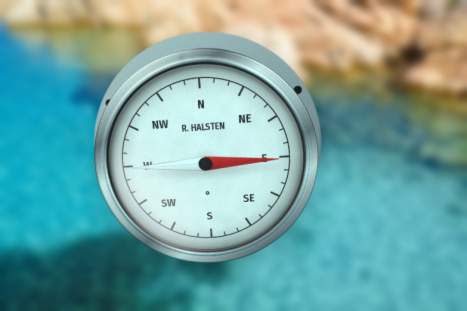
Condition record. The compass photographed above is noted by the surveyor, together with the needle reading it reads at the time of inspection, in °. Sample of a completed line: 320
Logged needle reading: 90
